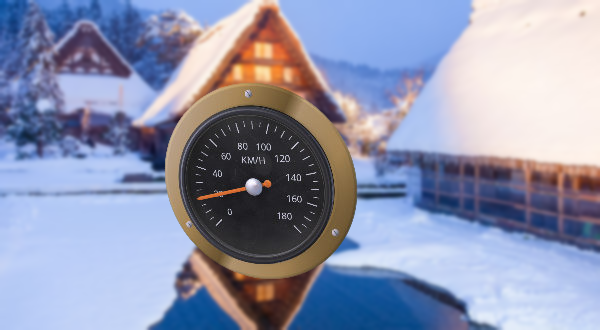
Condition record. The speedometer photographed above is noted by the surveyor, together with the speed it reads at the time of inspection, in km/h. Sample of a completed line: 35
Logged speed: 20
